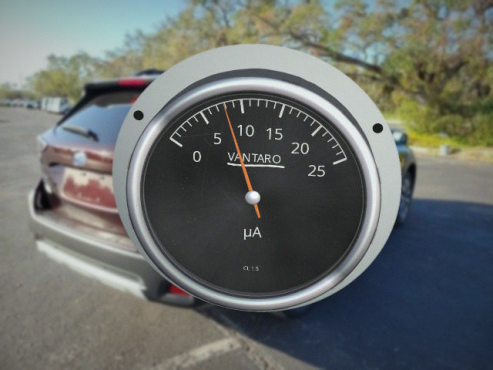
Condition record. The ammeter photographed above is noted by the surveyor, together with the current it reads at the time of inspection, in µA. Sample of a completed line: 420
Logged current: 8
